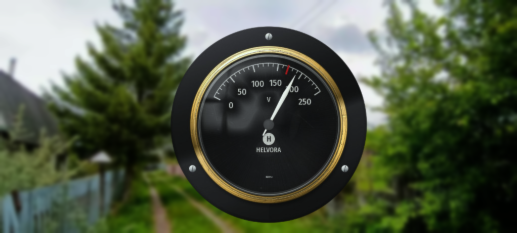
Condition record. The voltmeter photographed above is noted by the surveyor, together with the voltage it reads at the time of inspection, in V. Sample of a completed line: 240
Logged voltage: 190
